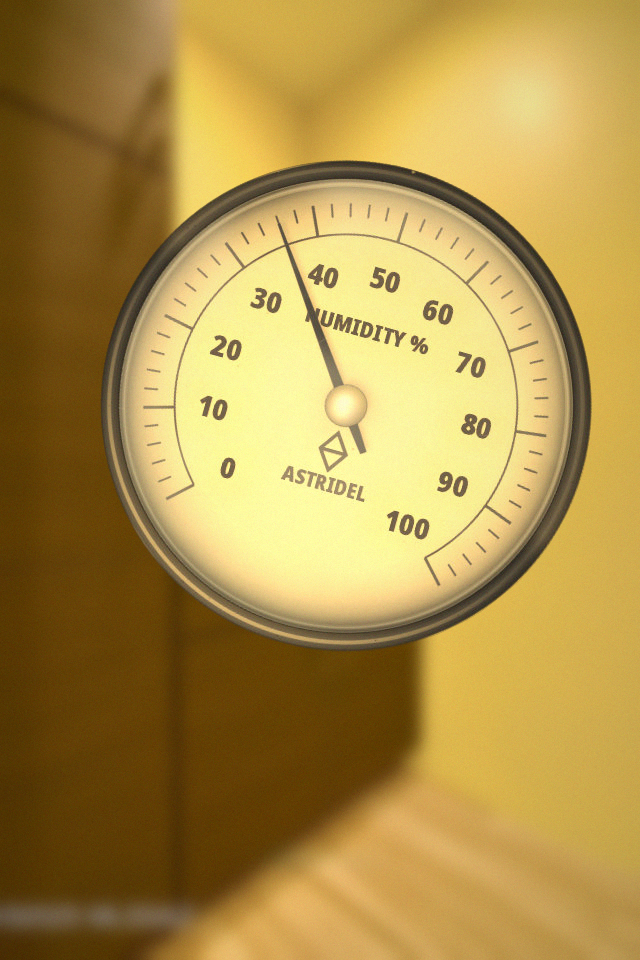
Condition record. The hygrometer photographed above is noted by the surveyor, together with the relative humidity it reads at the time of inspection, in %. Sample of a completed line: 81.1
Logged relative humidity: 36
